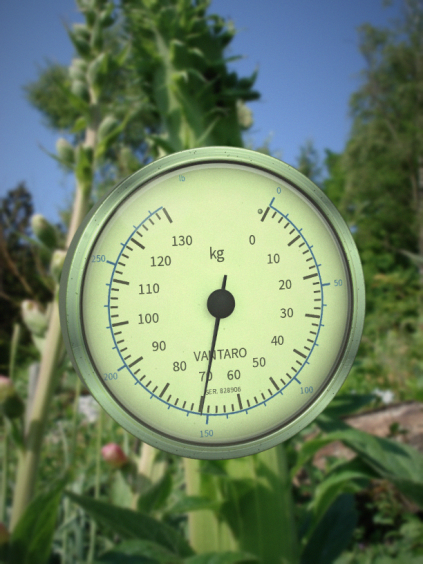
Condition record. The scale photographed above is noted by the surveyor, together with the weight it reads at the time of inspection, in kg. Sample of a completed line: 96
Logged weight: 70
